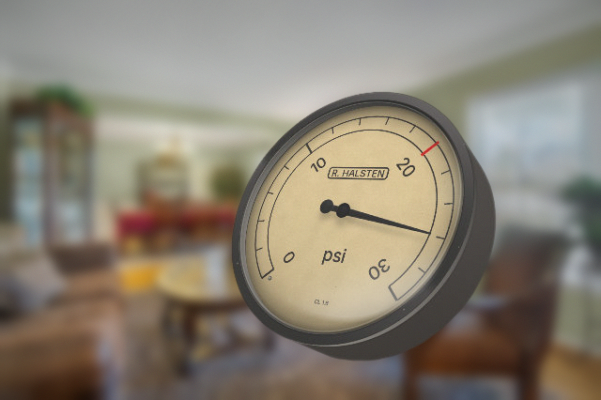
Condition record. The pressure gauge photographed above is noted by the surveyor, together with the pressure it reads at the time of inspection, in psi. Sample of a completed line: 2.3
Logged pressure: 26
